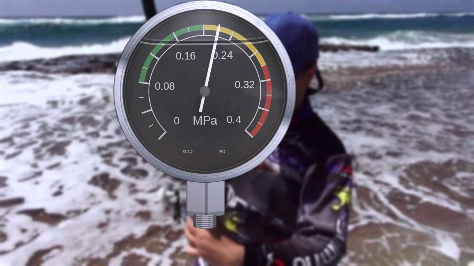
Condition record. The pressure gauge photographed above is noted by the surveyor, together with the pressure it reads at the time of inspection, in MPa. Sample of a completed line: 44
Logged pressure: 0.22
